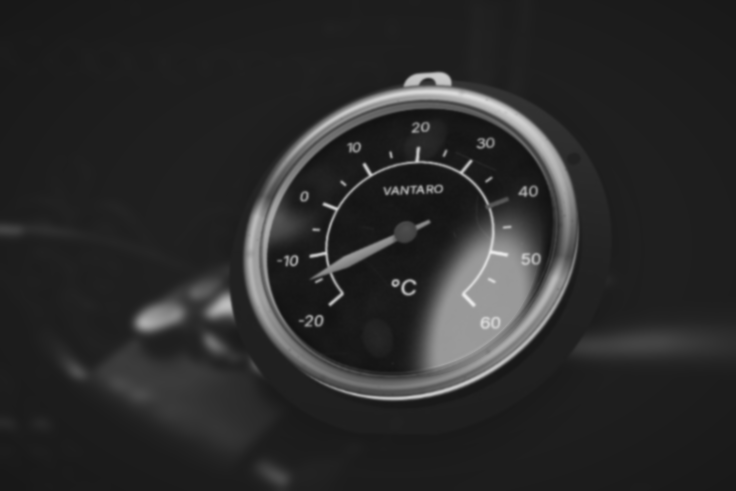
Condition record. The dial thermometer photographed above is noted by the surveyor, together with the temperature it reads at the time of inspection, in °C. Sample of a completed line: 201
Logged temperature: -15
